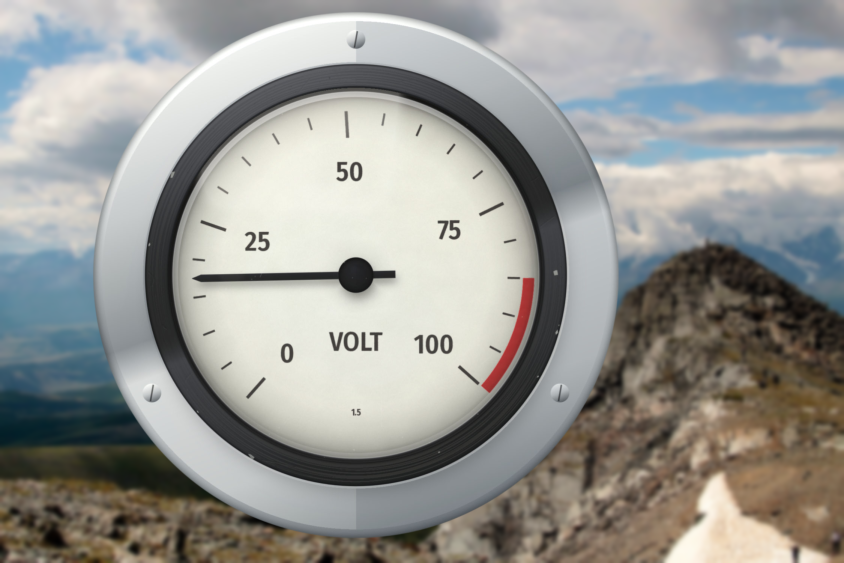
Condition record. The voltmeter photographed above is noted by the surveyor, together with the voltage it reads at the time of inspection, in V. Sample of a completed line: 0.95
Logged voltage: 17.5
